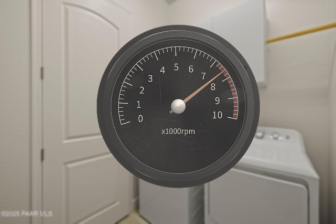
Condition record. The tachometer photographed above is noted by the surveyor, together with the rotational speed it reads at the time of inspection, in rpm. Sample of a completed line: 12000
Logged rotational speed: 7600
